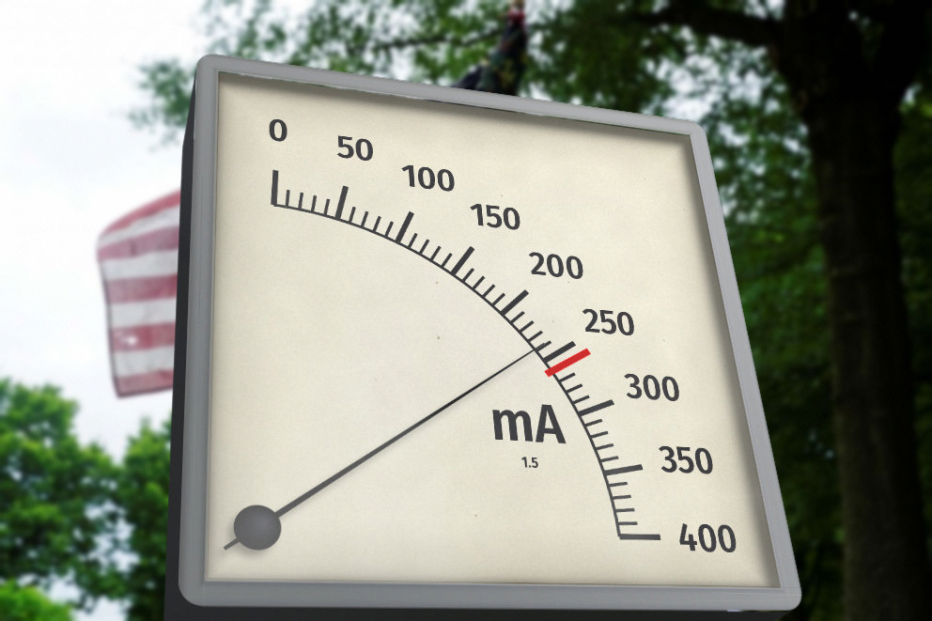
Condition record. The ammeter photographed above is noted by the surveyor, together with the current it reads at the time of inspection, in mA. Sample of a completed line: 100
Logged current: 240
